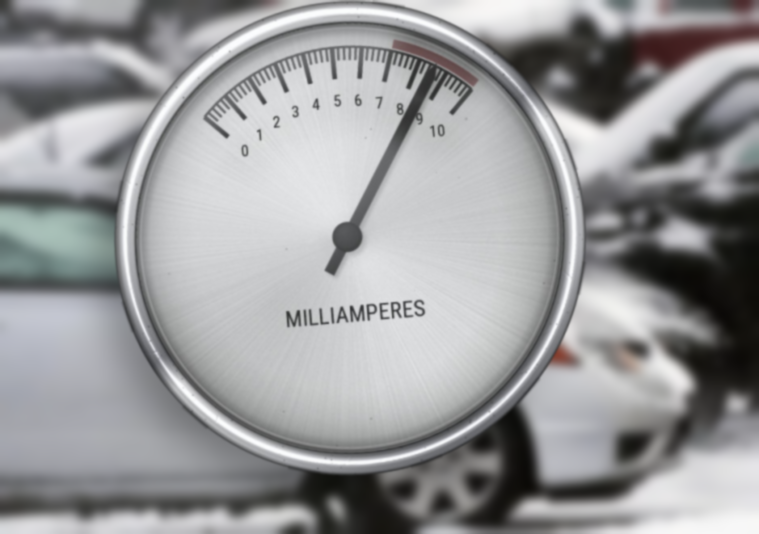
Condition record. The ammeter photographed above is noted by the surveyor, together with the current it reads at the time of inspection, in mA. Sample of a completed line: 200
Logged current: 8.6
